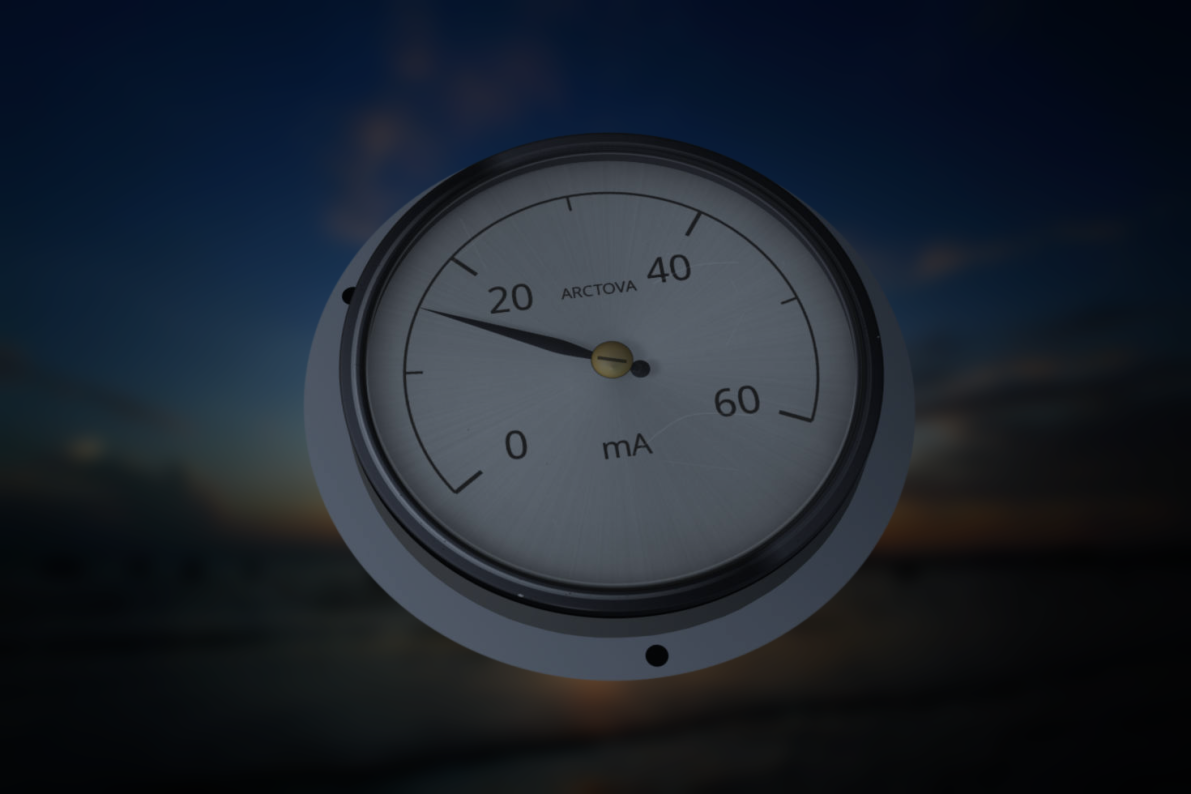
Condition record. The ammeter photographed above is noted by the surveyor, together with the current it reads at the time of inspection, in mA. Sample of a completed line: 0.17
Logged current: 15
